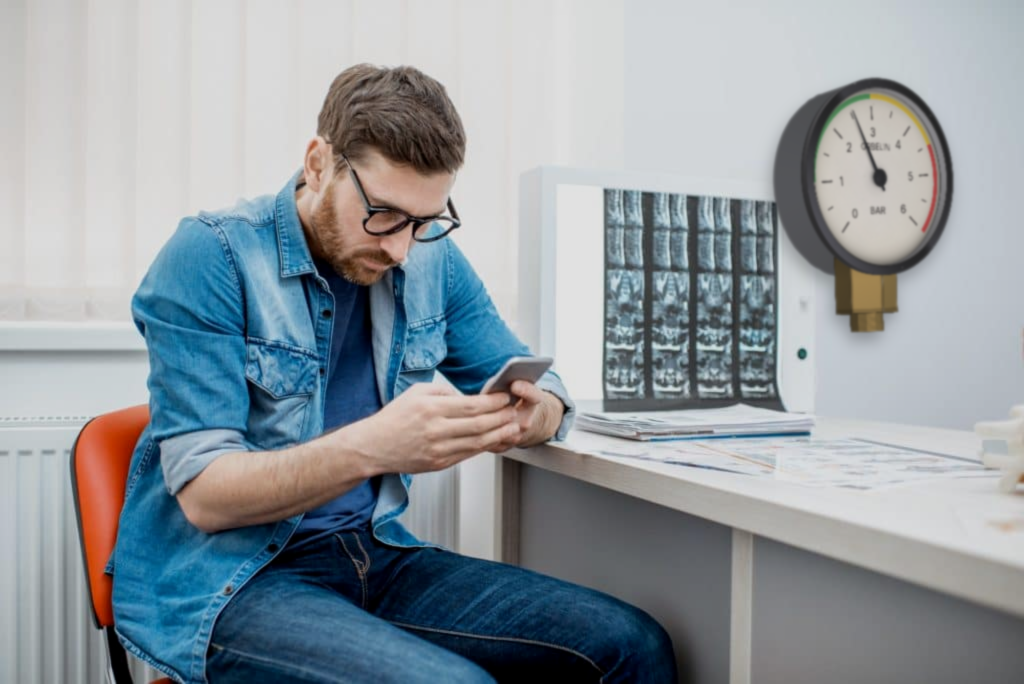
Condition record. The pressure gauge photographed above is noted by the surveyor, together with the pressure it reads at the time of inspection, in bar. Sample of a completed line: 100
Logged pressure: 2.5
